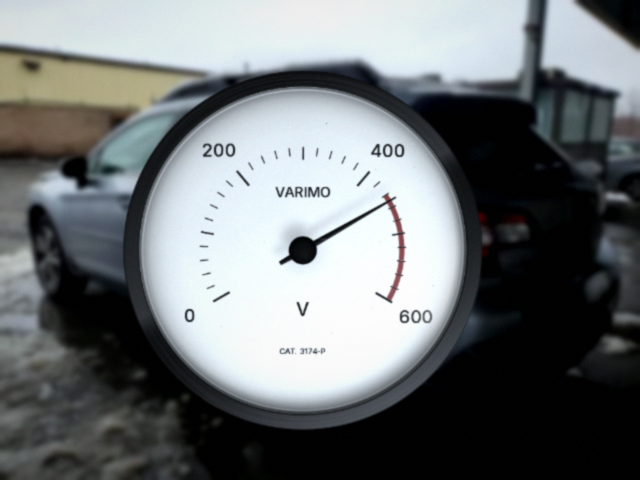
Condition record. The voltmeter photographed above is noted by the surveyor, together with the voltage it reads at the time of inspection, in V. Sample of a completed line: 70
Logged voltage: 450
